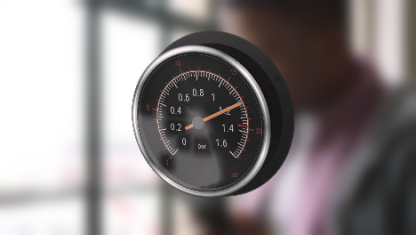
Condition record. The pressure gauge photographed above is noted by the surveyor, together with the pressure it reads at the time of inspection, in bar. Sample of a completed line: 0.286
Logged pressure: 1.2
